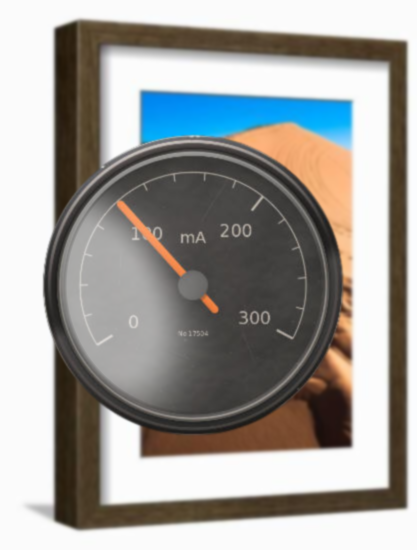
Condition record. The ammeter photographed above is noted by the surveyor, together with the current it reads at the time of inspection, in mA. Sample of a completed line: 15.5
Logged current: 100
